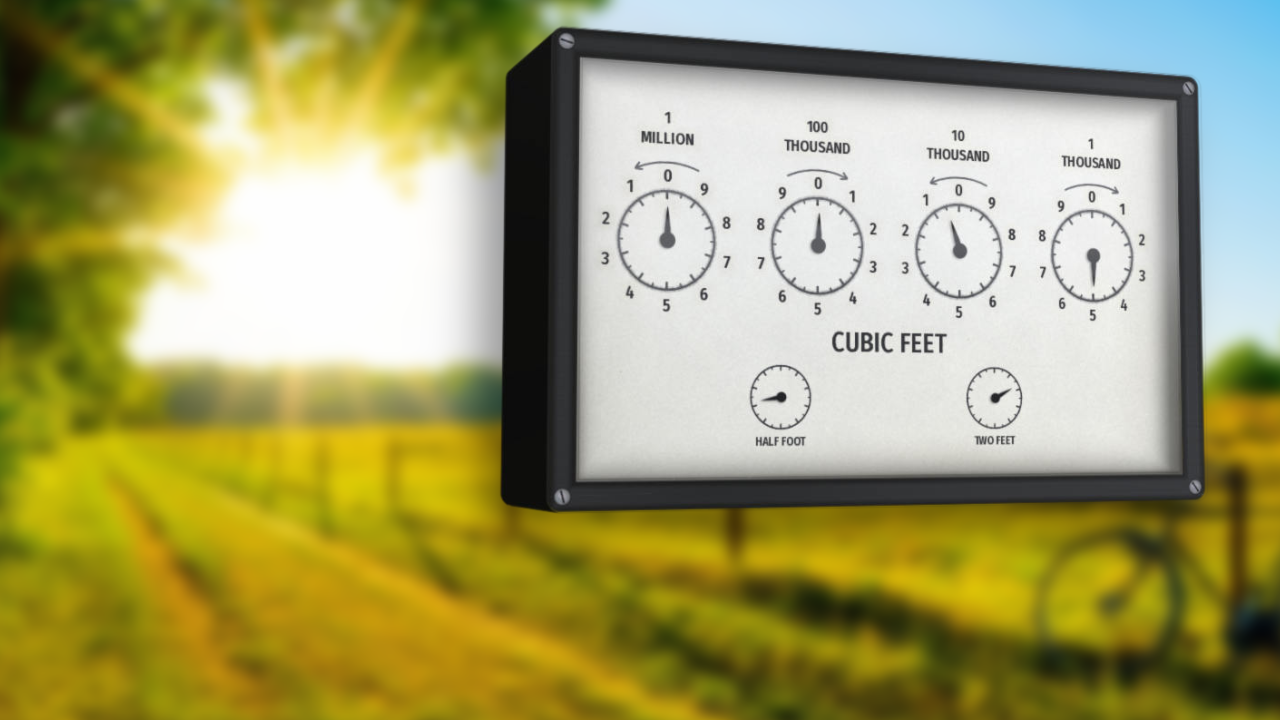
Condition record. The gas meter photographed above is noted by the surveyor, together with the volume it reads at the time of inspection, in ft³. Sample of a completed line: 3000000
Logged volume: 500
